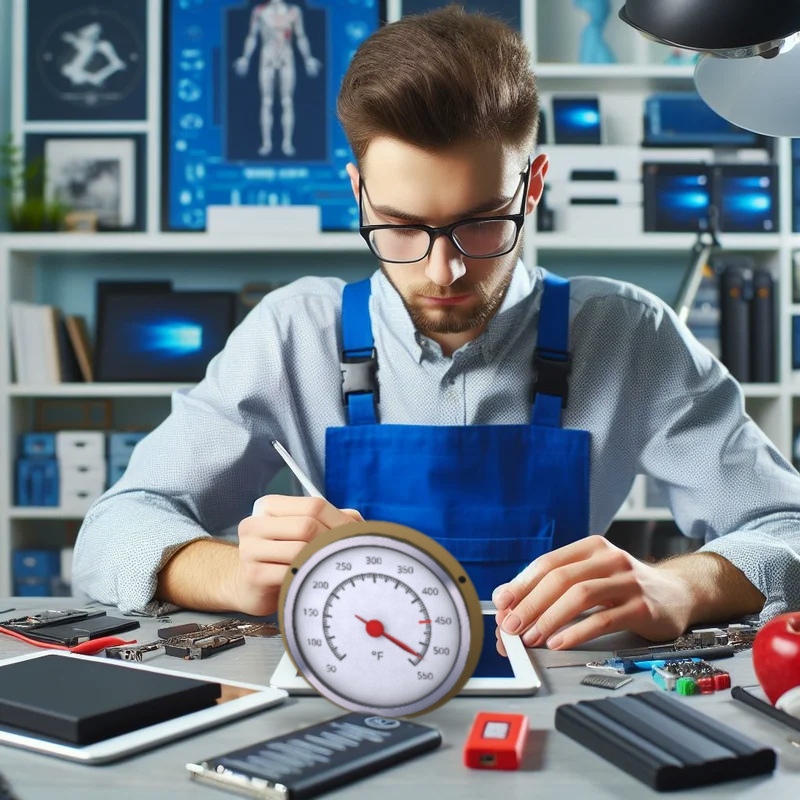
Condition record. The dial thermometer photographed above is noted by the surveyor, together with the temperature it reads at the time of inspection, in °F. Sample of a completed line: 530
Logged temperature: 525
